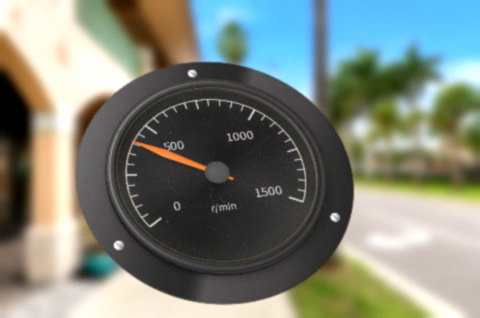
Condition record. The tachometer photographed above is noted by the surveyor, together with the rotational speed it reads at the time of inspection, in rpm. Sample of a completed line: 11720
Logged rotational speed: 400
